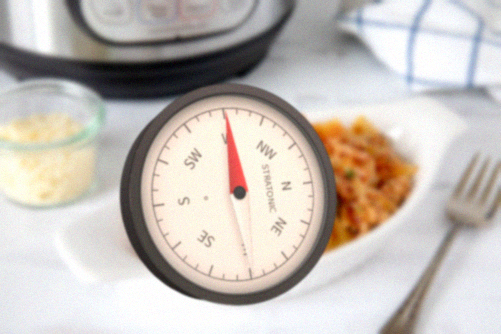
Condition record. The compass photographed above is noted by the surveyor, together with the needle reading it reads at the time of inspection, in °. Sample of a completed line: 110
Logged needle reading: 270
